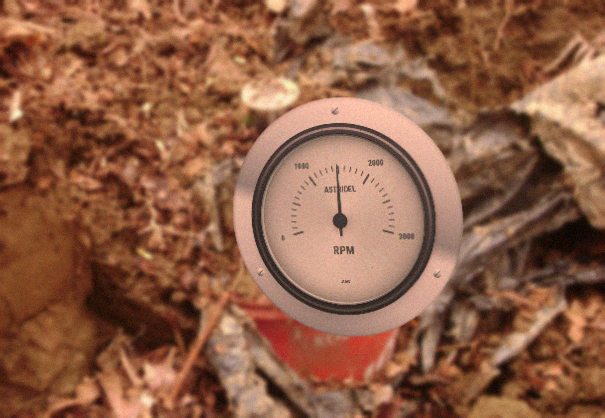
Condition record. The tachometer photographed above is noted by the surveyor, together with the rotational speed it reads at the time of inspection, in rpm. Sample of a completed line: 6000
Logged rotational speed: 1500
